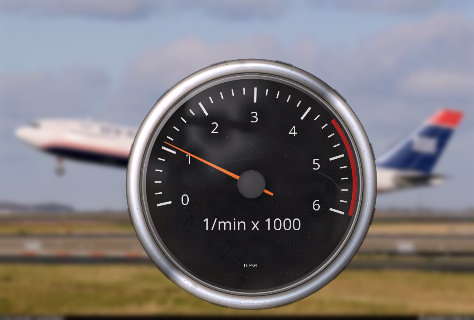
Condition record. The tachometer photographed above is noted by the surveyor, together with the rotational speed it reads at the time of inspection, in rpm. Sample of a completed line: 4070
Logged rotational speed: 1100
